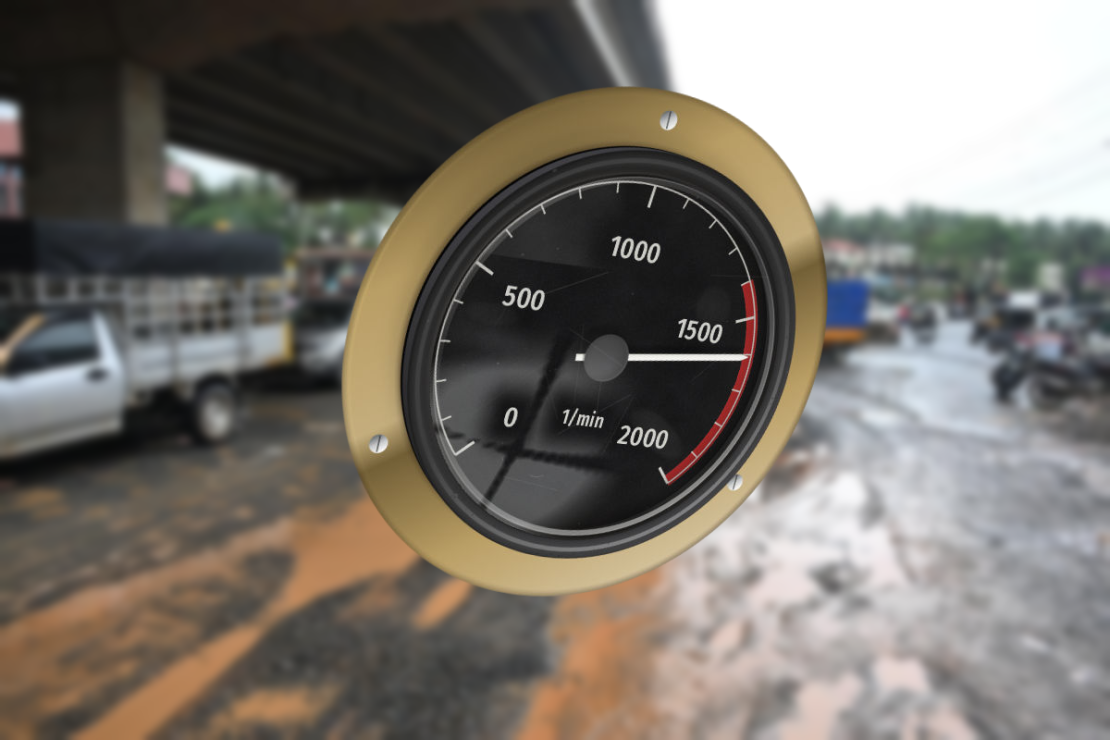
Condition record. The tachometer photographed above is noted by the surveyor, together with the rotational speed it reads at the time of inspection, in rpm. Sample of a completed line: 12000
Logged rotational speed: 1600
